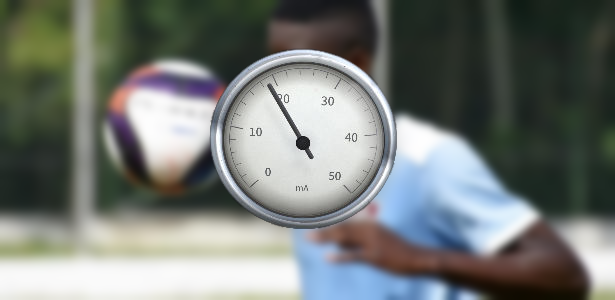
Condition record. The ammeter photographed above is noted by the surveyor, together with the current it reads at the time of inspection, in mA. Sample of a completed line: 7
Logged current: 19
